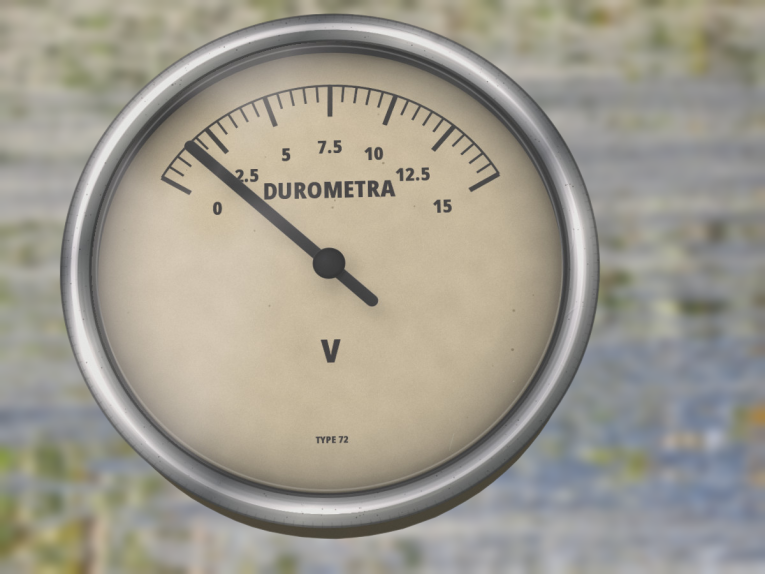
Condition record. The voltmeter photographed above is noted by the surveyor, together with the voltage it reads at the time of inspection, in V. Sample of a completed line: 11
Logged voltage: 1.5
